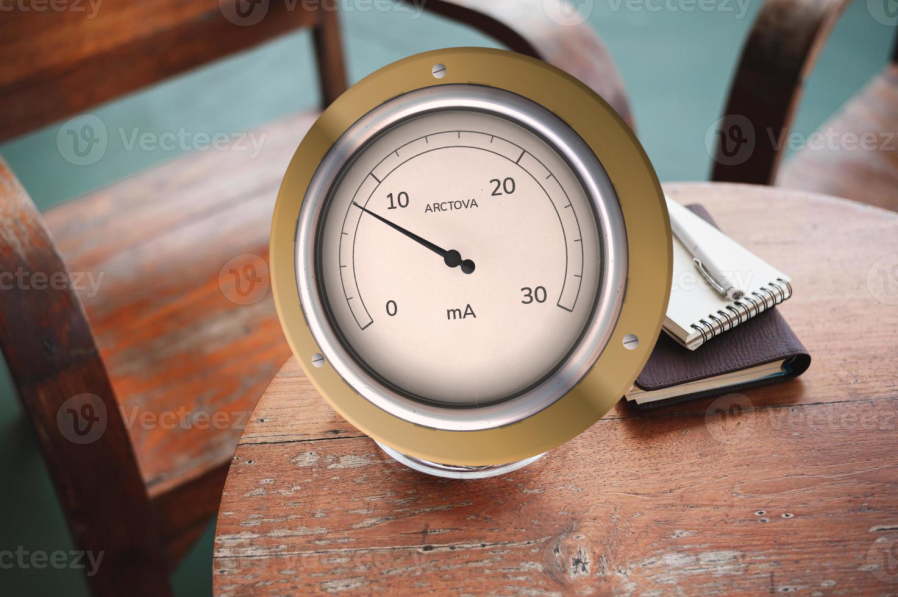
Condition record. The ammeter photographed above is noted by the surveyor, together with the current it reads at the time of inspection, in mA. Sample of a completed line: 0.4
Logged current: 8
